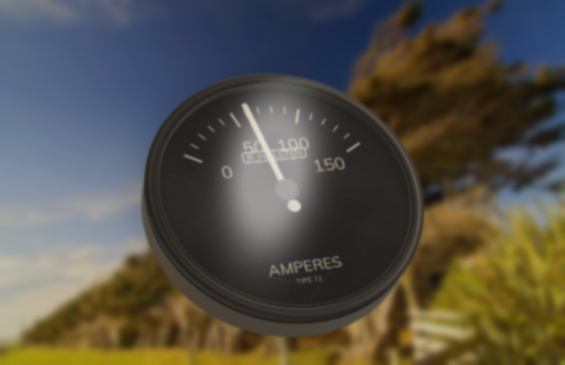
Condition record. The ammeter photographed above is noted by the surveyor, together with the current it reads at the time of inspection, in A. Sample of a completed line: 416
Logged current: 60
